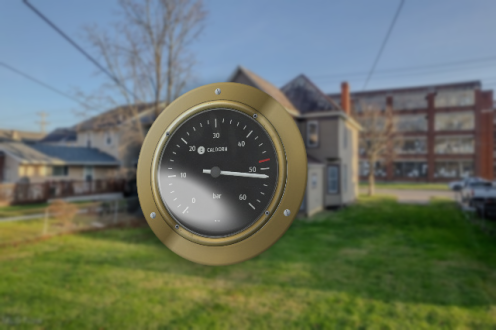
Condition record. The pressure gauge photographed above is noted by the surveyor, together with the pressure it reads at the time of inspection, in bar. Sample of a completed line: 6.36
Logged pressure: 52
